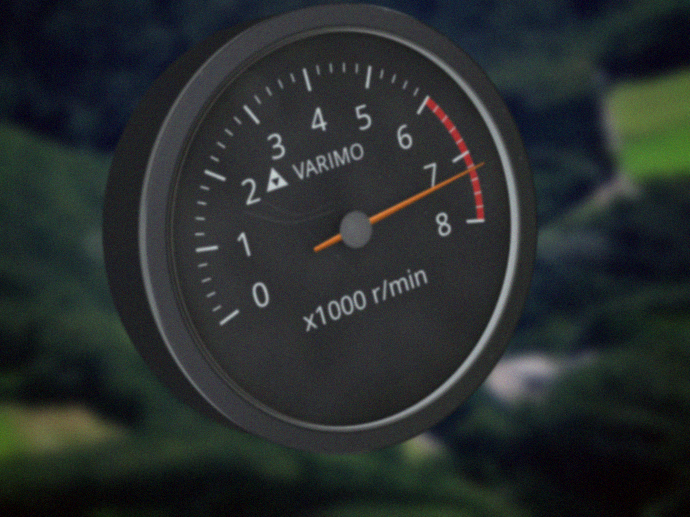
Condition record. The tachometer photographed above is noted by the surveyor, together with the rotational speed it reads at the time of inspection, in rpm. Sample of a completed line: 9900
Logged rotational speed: 7200
